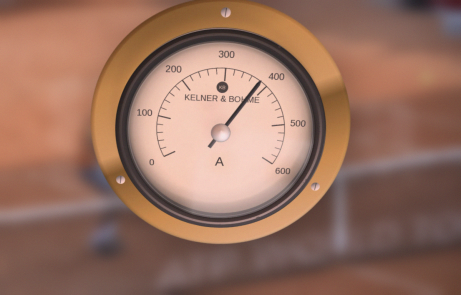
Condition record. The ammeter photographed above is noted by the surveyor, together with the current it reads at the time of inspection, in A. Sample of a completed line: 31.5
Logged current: 380
